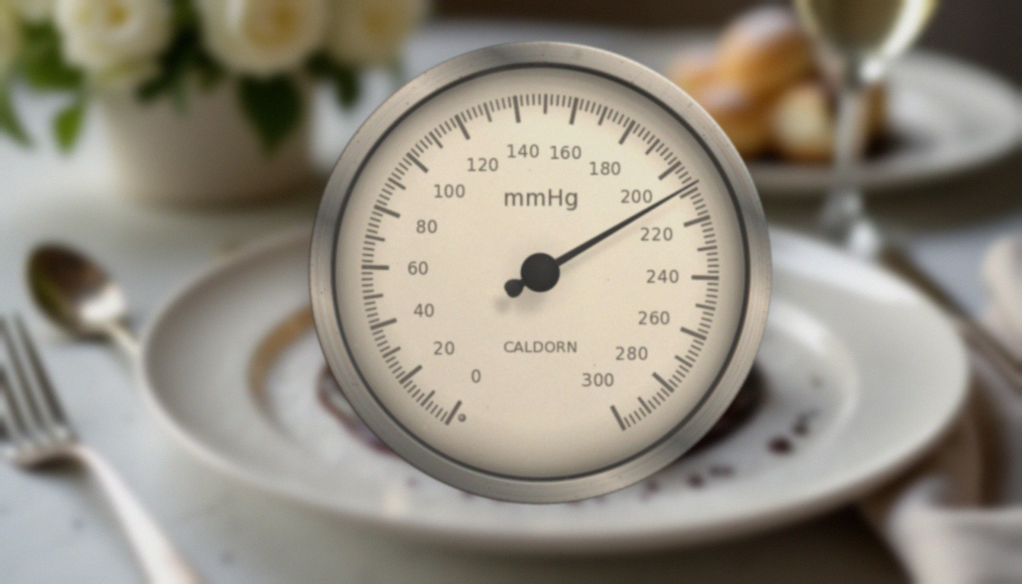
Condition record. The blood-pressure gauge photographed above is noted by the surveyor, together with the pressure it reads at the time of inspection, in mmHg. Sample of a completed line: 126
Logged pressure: 208
